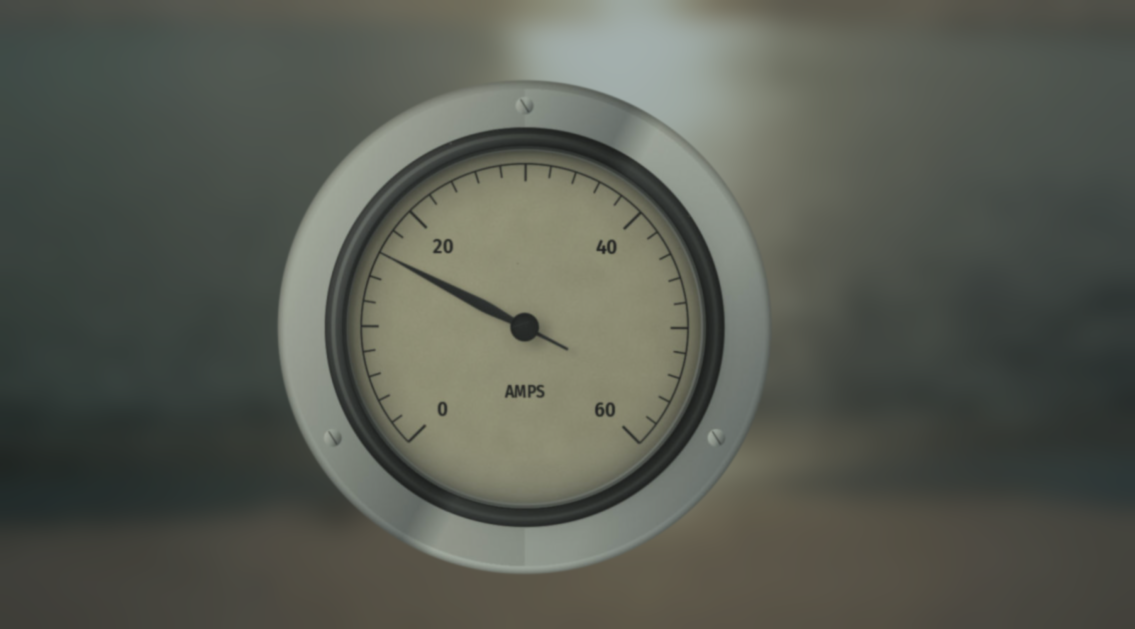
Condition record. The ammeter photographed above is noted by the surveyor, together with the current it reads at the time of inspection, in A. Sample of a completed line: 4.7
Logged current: 16
